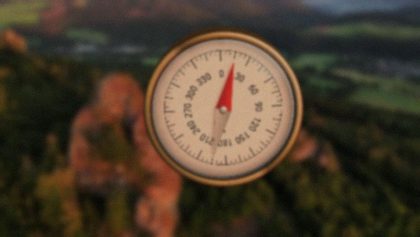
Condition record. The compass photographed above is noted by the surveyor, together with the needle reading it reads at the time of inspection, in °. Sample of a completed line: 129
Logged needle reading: 15
